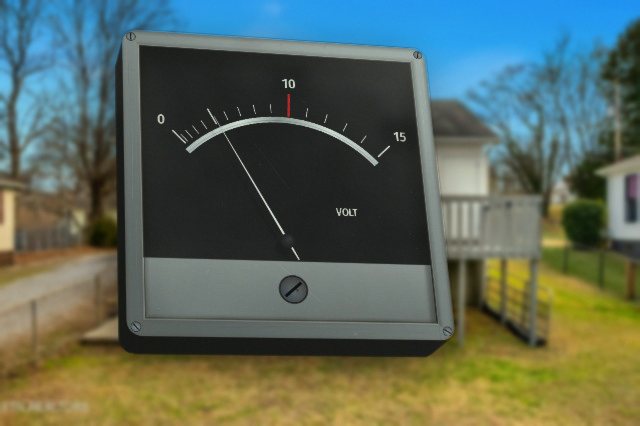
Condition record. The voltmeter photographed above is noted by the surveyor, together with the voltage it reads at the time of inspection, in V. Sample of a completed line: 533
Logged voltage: 5
